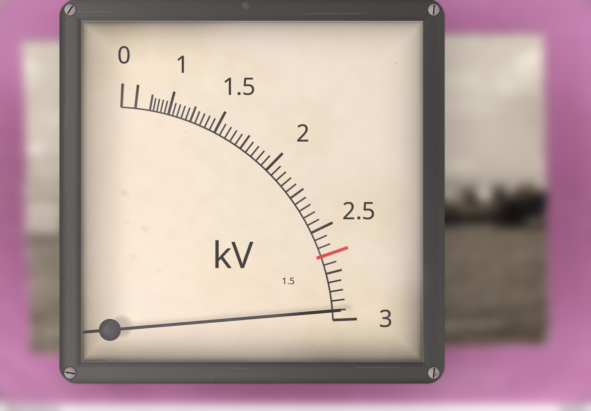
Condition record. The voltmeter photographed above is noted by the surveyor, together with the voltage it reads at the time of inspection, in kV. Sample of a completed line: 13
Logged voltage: 2.95
